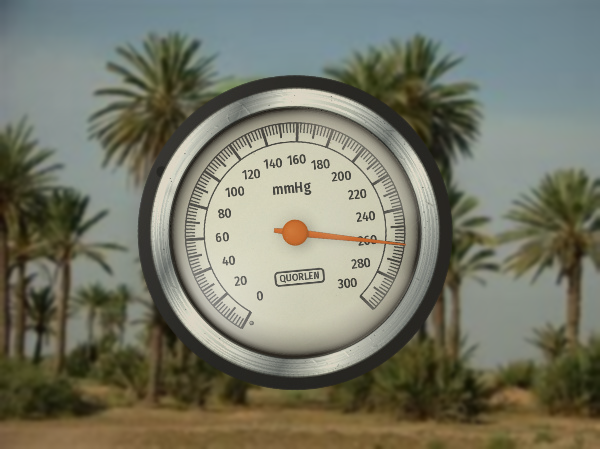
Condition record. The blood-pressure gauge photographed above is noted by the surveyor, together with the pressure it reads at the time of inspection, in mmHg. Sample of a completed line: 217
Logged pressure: 260
